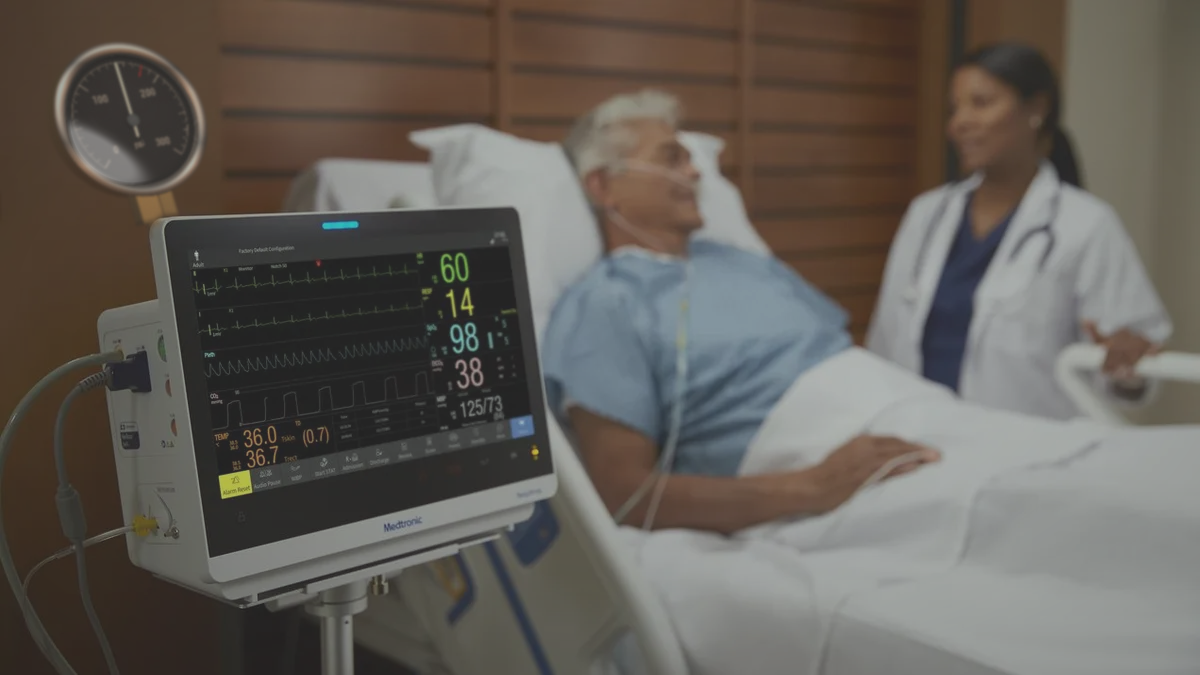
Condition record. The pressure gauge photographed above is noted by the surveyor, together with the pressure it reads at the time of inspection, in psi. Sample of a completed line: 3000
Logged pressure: 150
